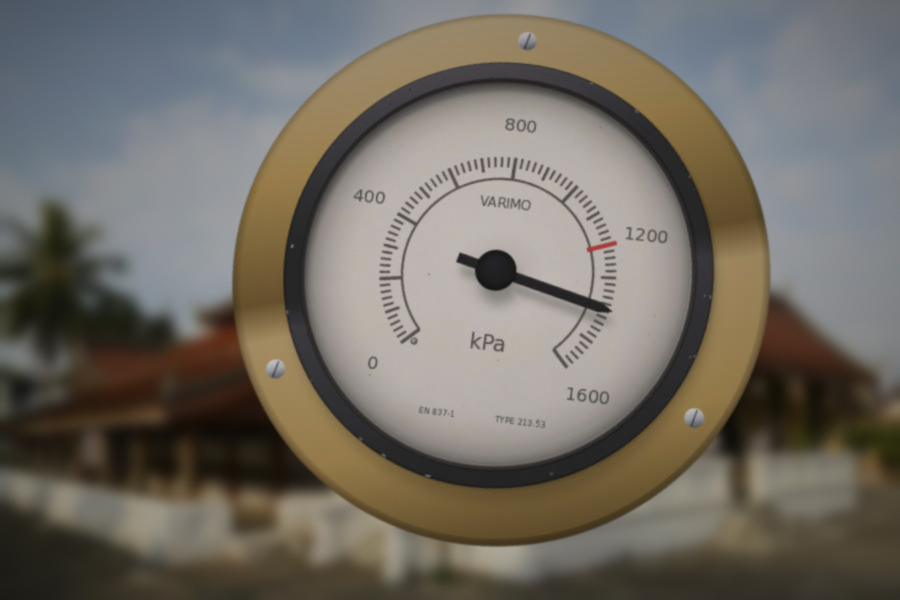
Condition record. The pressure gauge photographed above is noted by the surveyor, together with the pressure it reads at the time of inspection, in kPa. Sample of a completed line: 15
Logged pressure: 1400
